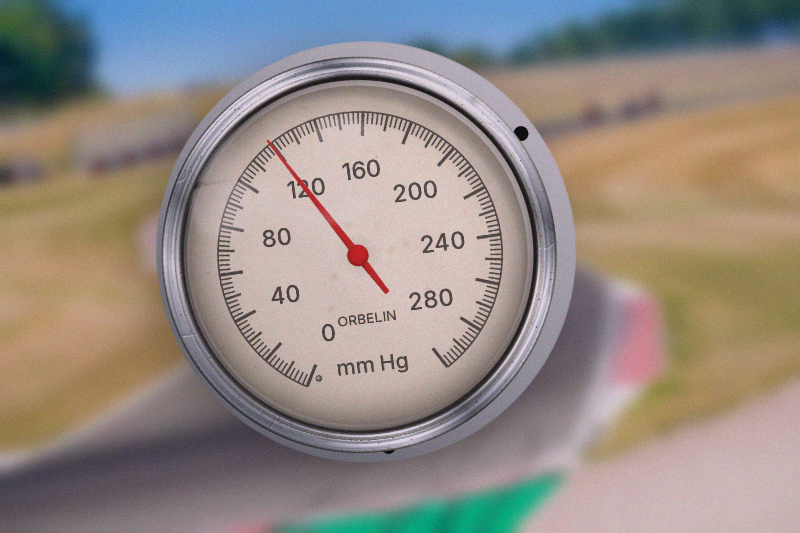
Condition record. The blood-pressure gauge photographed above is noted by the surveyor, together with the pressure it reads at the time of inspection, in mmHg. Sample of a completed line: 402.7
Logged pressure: 120
